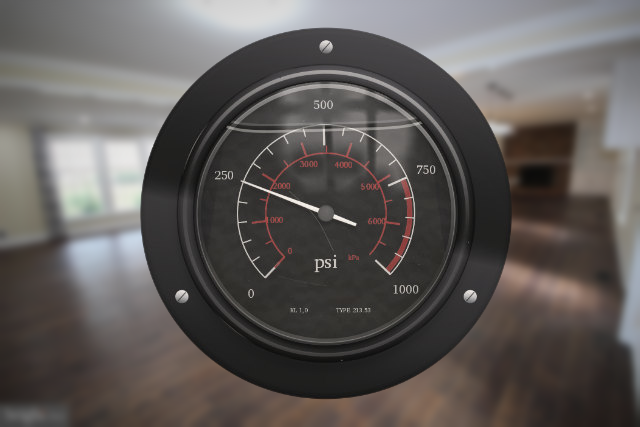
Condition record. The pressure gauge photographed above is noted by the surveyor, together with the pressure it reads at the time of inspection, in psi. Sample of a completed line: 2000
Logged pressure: 250
